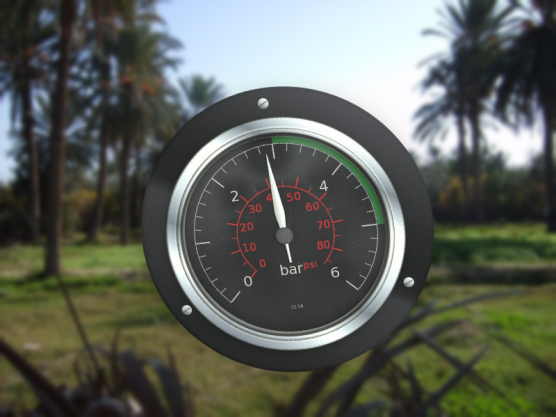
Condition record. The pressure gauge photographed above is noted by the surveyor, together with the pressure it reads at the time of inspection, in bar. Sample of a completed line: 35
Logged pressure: 2.9
